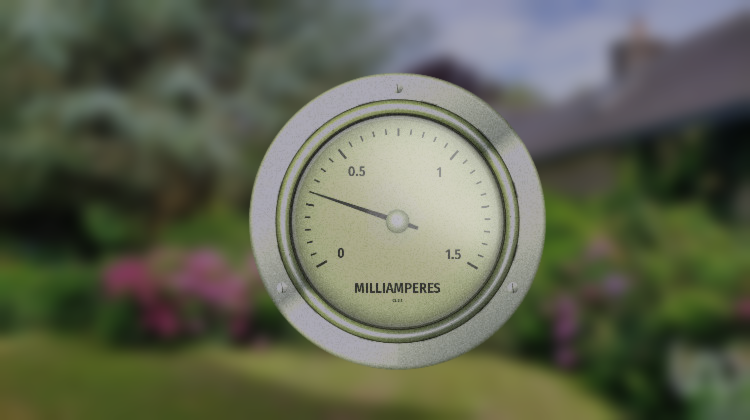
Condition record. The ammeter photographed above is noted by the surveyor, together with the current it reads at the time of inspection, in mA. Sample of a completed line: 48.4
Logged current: 0.3
